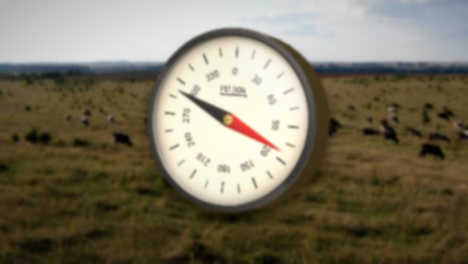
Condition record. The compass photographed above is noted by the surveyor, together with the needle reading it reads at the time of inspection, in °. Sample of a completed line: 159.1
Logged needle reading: 112.5
